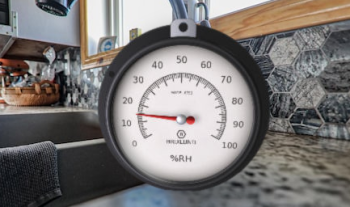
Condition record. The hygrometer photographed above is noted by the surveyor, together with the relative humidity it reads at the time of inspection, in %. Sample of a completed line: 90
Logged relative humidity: 15
